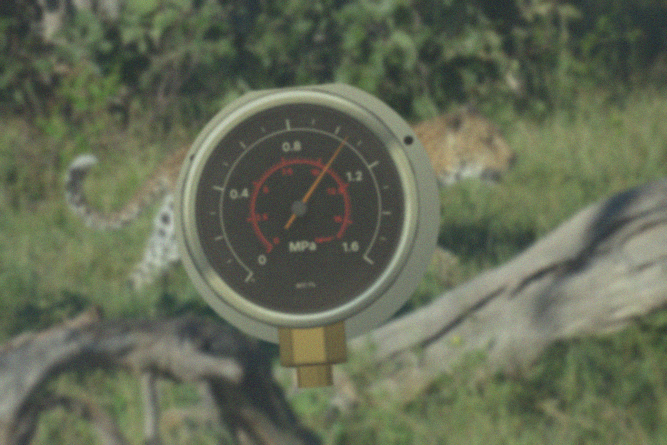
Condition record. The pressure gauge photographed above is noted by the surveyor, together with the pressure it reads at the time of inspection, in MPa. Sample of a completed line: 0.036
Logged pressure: 1.05
